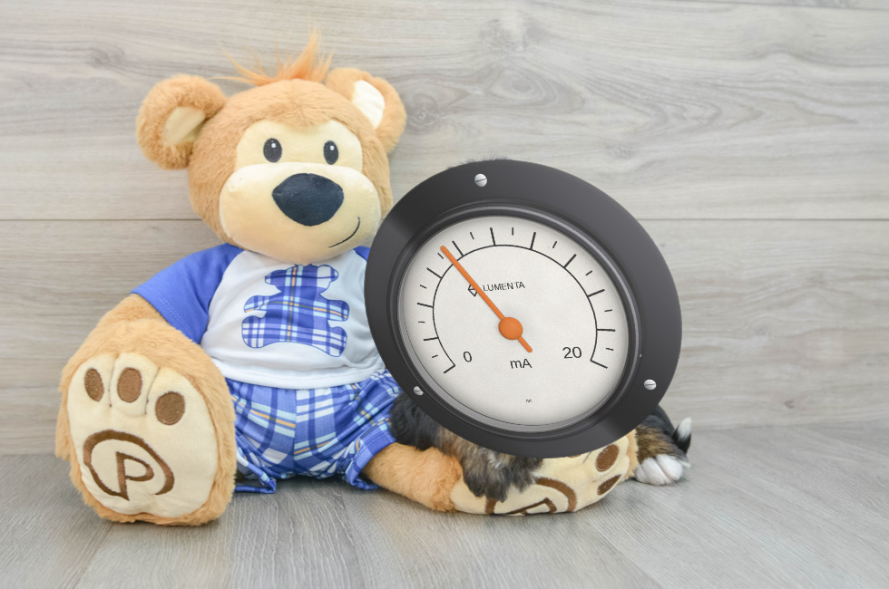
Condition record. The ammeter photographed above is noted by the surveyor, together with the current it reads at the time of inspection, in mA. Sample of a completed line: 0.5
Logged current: 7.5
